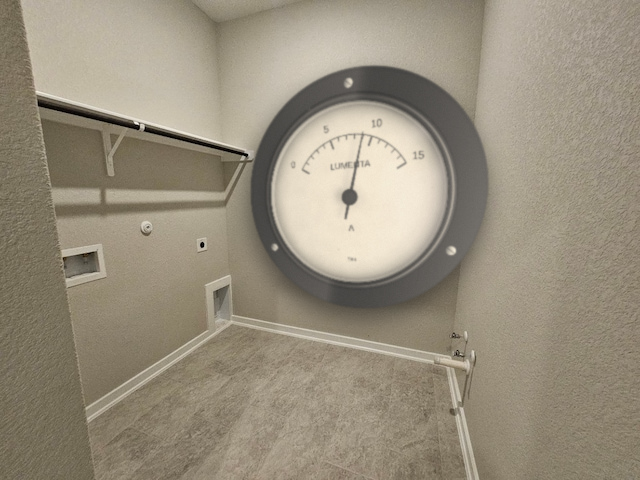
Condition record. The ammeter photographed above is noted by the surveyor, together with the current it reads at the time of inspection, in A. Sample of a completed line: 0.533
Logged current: 9
